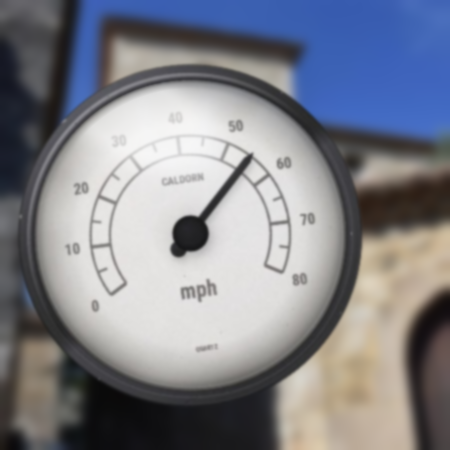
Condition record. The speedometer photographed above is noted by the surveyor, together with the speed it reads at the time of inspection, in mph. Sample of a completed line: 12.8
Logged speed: 55
